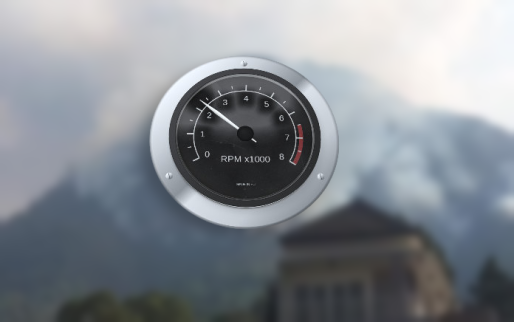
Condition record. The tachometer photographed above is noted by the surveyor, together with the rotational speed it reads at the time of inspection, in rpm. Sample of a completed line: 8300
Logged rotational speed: 2250
